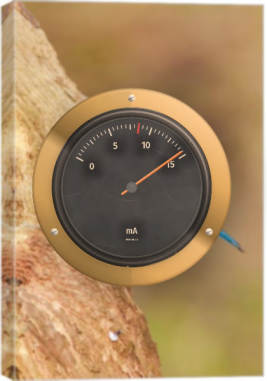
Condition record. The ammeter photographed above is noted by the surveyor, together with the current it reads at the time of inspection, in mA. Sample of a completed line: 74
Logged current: 14.5
